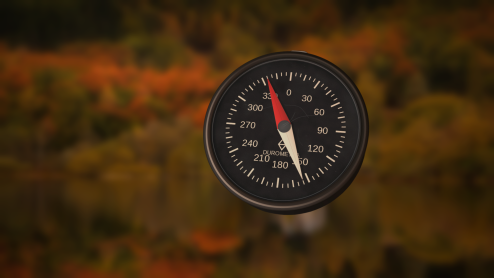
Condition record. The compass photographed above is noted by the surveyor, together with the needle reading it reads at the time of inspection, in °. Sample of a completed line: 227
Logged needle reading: 335
